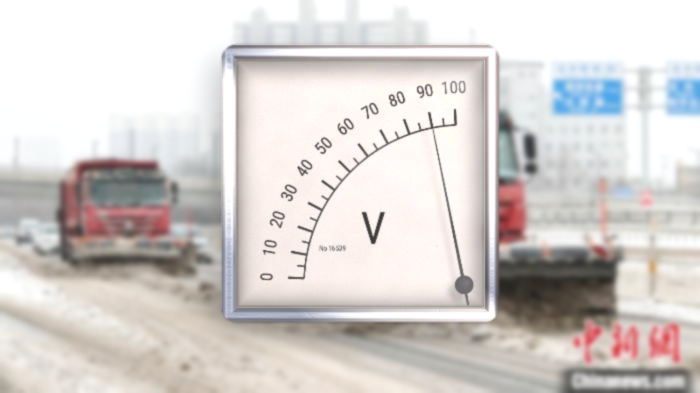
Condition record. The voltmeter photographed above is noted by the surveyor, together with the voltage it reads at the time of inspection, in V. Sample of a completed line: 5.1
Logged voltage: 90
